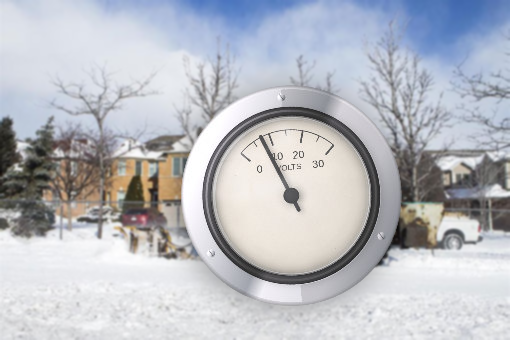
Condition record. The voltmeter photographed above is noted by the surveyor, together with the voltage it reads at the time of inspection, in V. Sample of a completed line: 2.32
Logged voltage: 7.5
